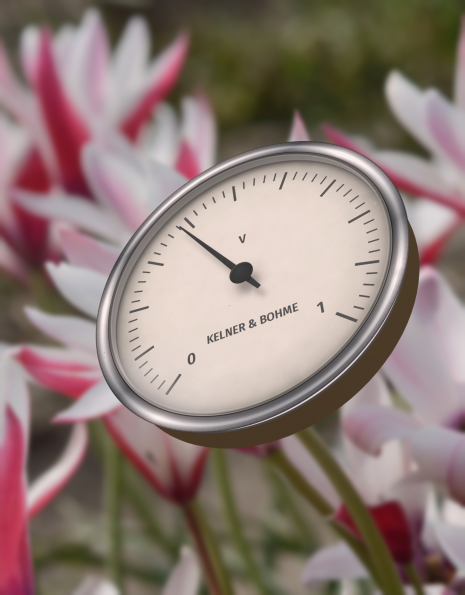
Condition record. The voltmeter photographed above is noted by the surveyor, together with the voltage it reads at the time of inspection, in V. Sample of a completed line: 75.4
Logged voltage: 0.38
